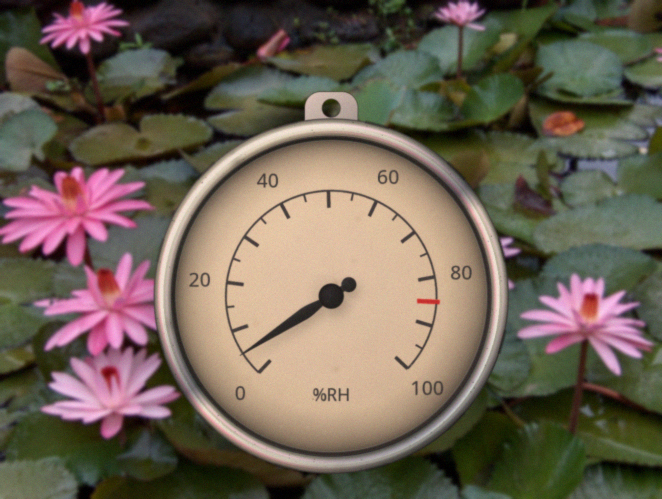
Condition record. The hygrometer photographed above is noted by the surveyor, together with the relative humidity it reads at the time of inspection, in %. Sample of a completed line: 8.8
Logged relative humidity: 5
